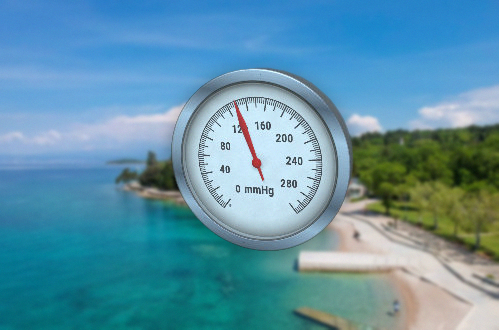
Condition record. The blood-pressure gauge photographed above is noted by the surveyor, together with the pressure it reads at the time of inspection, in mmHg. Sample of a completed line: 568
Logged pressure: 130
